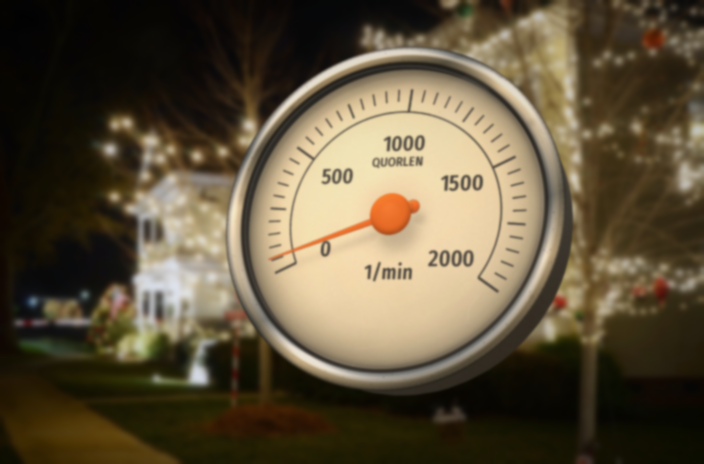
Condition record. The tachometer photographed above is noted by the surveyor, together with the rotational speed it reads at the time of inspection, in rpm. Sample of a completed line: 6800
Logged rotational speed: 50
